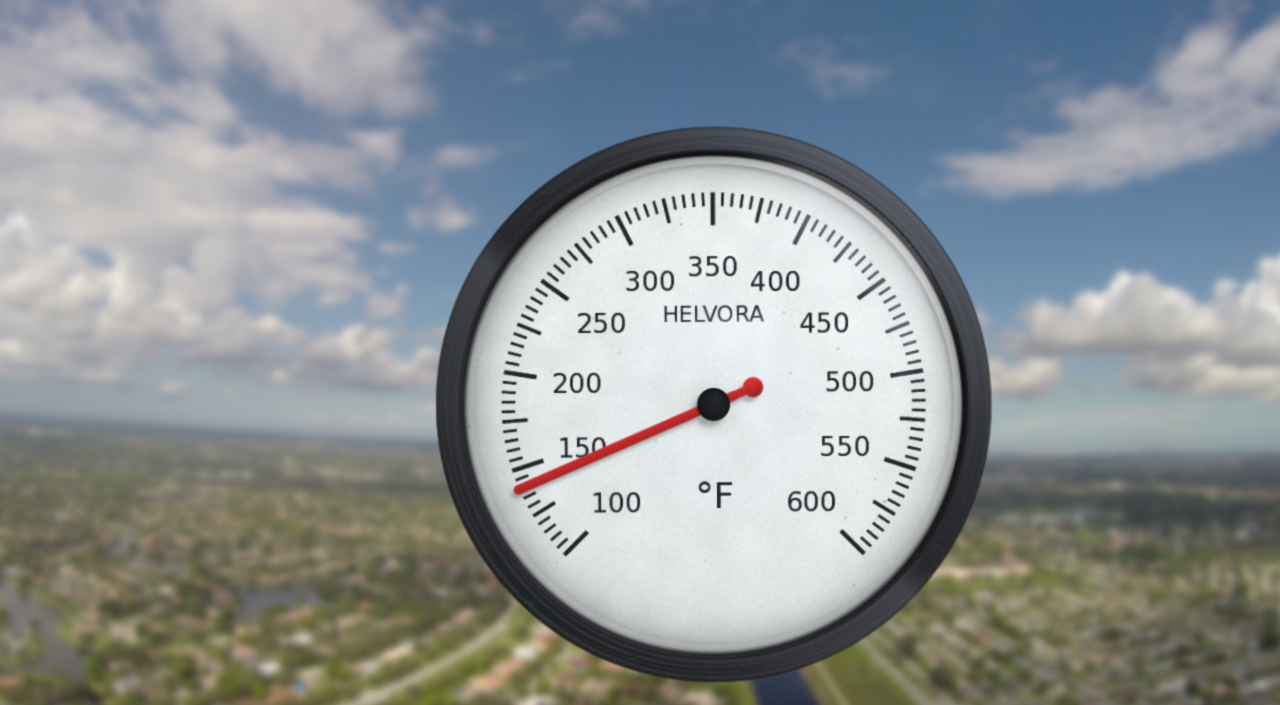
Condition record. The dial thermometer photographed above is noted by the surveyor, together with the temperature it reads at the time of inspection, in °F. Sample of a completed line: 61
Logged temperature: 140
